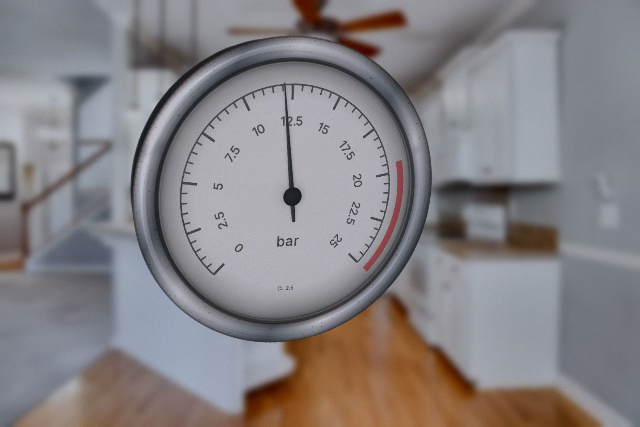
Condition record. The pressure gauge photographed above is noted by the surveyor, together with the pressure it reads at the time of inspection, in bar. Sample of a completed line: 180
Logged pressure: 12
